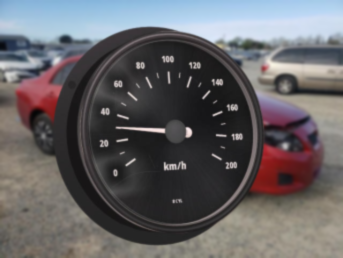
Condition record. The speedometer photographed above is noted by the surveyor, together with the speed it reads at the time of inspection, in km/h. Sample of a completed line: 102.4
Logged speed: 30
